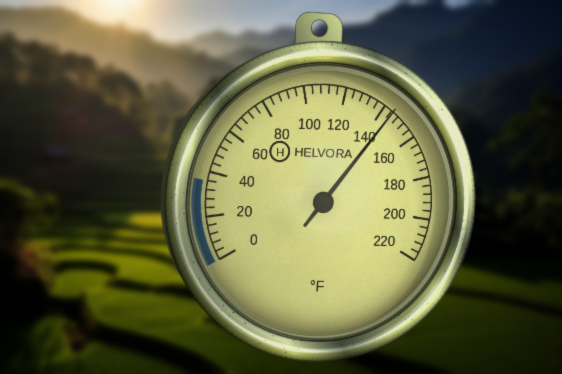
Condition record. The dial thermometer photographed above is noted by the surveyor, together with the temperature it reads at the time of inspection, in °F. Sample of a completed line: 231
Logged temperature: 144
